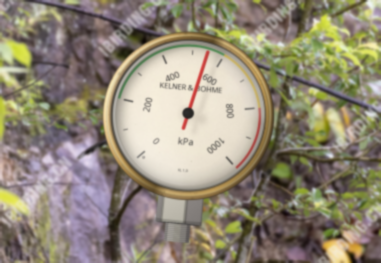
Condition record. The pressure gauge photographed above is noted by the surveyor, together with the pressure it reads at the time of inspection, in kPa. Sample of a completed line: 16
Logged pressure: 550
